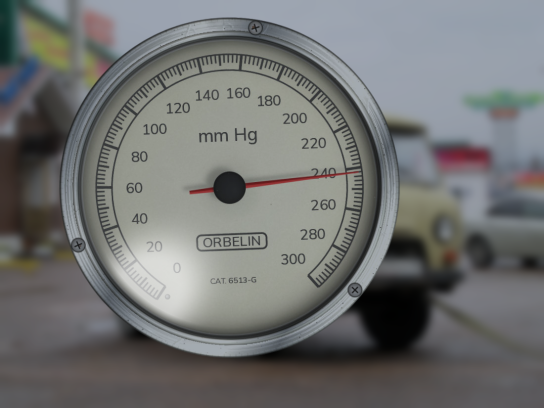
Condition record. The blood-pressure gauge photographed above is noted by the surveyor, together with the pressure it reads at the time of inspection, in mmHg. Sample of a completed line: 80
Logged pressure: 242
